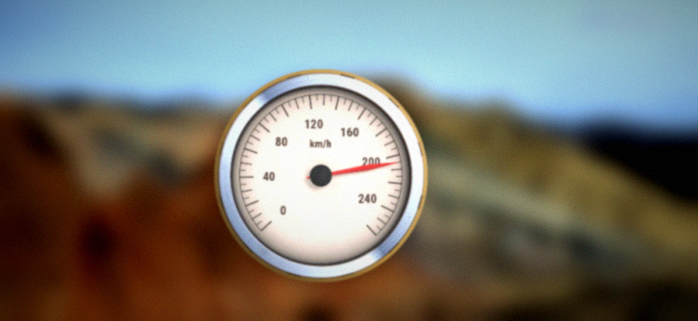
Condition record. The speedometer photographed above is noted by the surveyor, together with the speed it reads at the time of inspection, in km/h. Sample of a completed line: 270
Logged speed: 205
